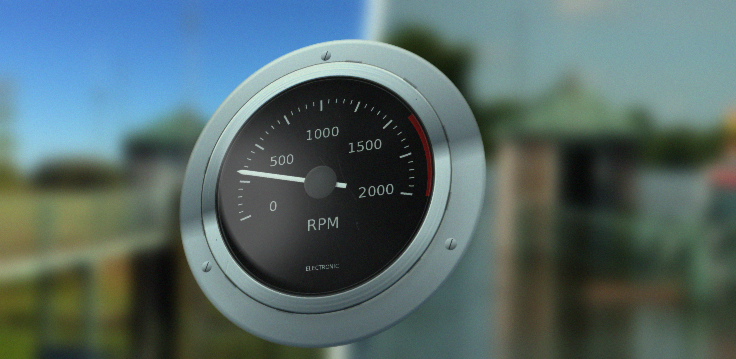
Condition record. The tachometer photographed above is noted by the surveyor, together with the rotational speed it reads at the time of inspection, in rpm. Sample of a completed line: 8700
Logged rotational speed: 300
